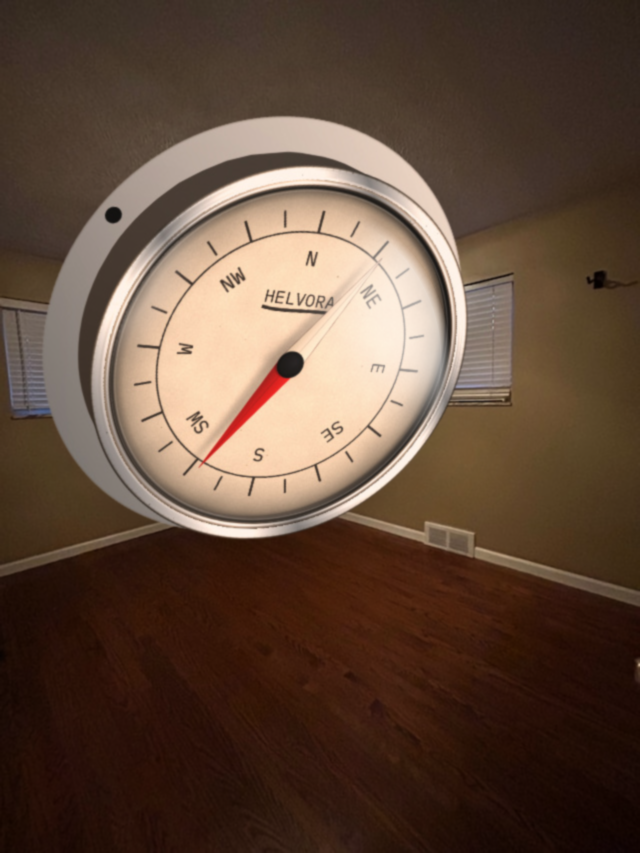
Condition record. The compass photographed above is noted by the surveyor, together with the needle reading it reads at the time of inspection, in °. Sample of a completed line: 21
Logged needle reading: 210
